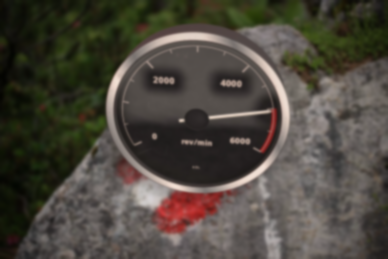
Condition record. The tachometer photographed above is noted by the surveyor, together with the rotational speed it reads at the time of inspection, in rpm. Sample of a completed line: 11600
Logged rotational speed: 5000
